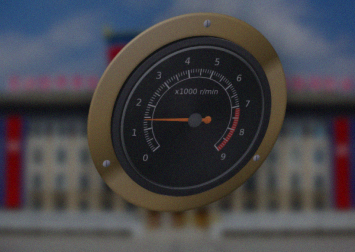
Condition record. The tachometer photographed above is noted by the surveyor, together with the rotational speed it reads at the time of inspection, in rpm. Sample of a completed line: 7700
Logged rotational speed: 1500
